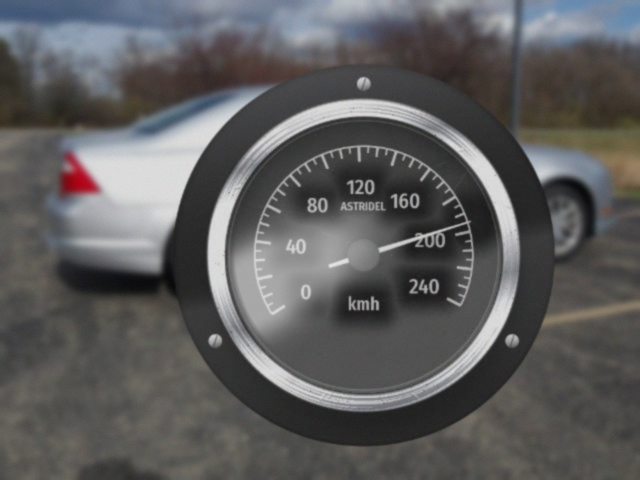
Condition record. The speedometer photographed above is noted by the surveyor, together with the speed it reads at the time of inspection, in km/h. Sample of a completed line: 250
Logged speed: 195
